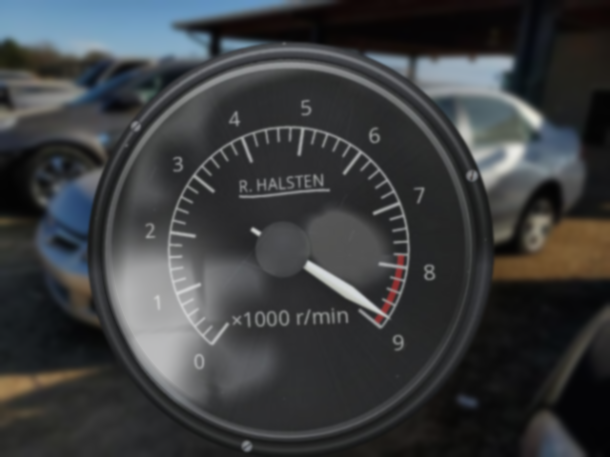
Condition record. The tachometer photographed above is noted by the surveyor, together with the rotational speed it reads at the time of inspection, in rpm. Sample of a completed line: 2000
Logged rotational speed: 8800
